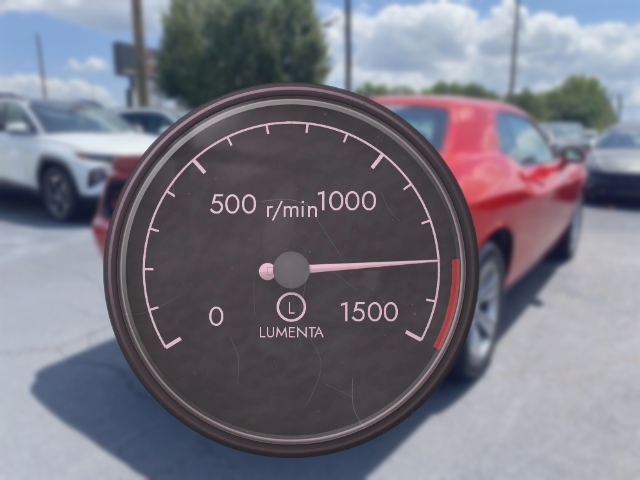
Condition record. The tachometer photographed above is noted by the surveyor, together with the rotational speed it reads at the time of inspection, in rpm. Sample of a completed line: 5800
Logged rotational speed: 1300
